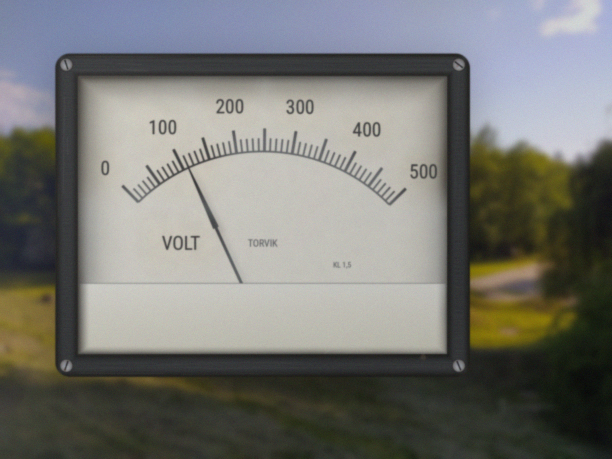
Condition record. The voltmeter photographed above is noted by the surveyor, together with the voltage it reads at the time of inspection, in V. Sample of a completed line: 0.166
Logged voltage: 110
